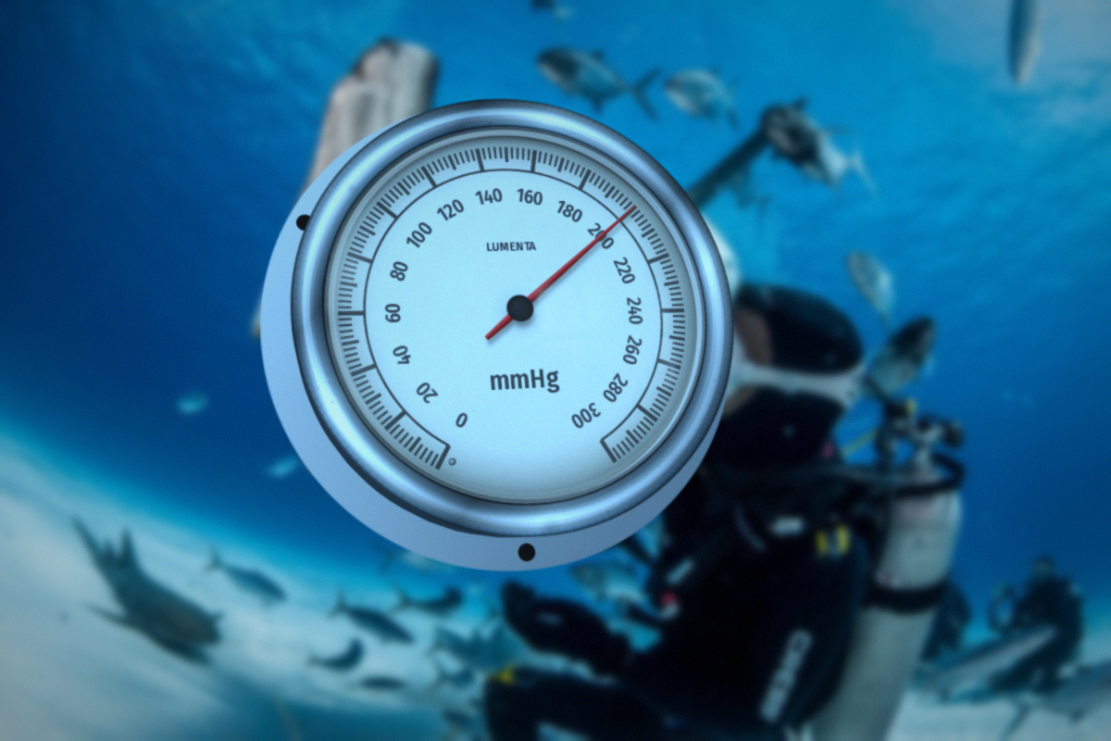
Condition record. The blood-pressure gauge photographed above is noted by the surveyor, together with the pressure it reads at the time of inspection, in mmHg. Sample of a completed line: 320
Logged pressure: 200
